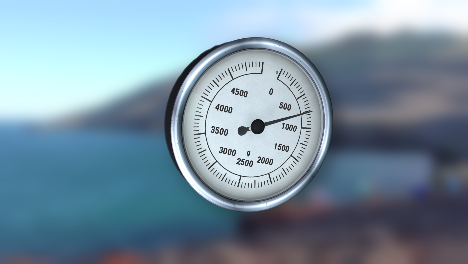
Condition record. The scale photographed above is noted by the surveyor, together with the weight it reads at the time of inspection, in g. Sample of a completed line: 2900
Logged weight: 750
